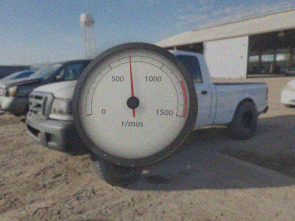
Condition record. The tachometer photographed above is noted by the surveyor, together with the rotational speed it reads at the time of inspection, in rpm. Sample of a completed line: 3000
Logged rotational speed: 700
